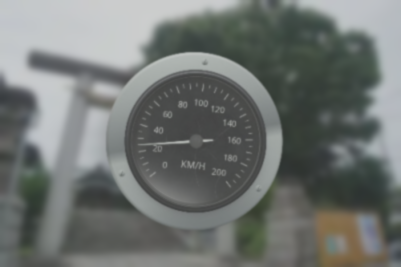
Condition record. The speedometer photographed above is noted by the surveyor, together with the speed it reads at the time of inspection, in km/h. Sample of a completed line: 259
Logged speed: 25
